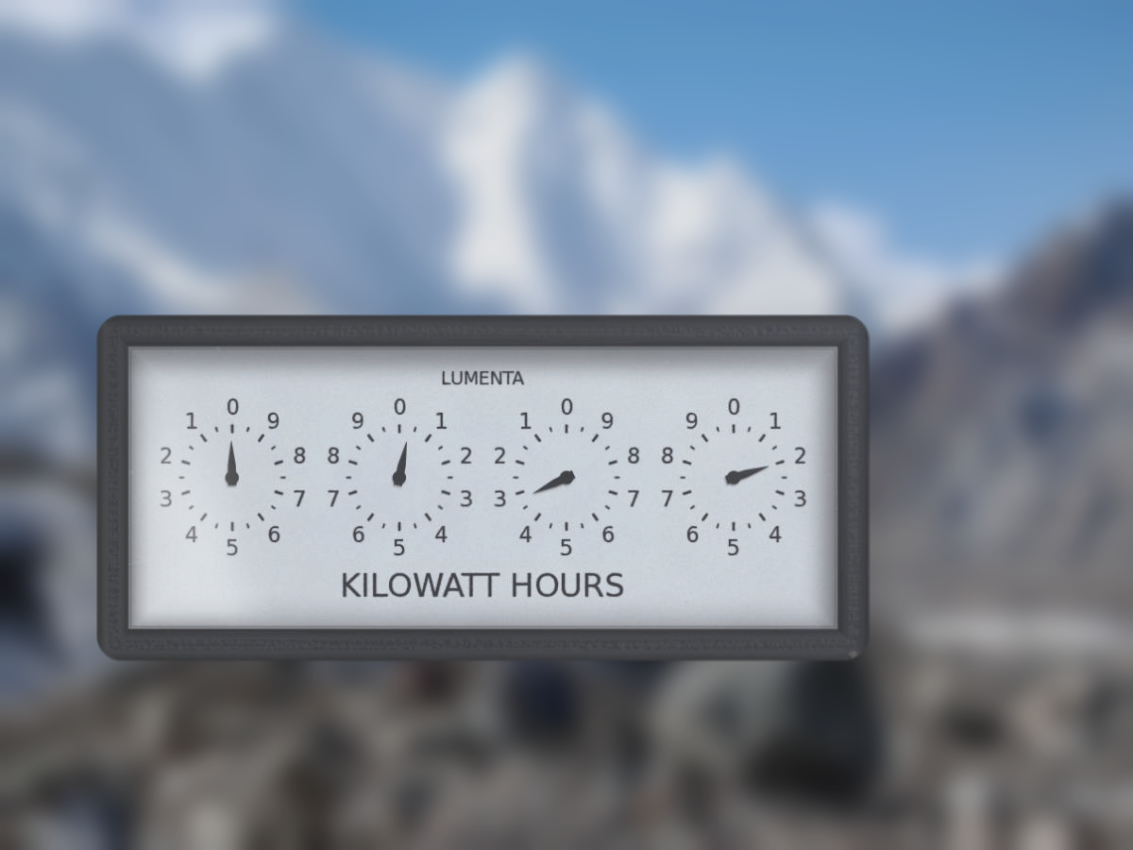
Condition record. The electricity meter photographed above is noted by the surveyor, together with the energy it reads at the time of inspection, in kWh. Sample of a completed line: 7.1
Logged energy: 32
